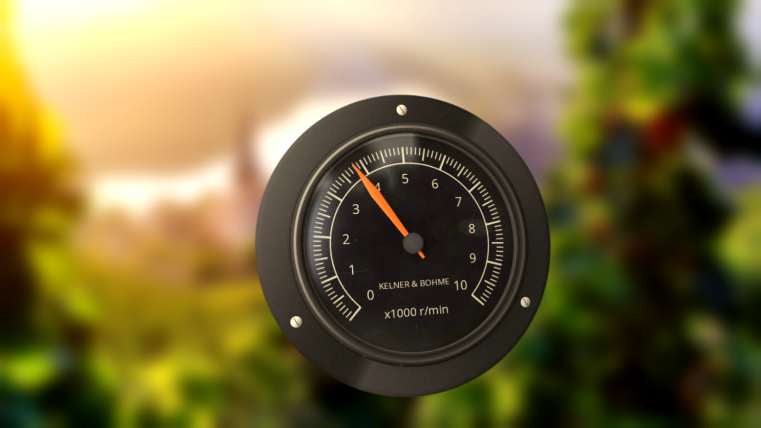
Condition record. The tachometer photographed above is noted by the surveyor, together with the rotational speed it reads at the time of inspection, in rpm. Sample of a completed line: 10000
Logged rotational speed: 3800
